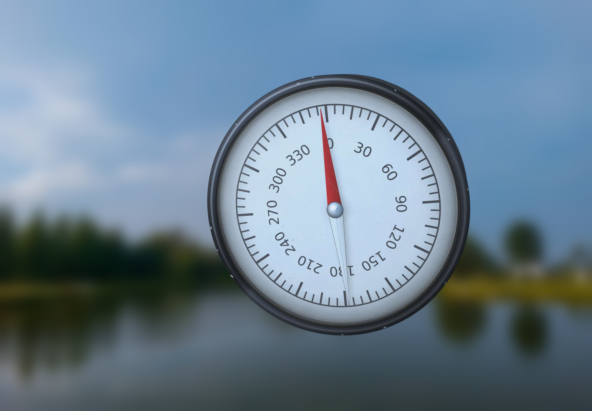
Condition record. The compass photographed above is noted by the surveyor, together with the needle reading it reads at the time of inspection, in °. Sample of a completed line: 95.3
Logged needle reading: 357.5
